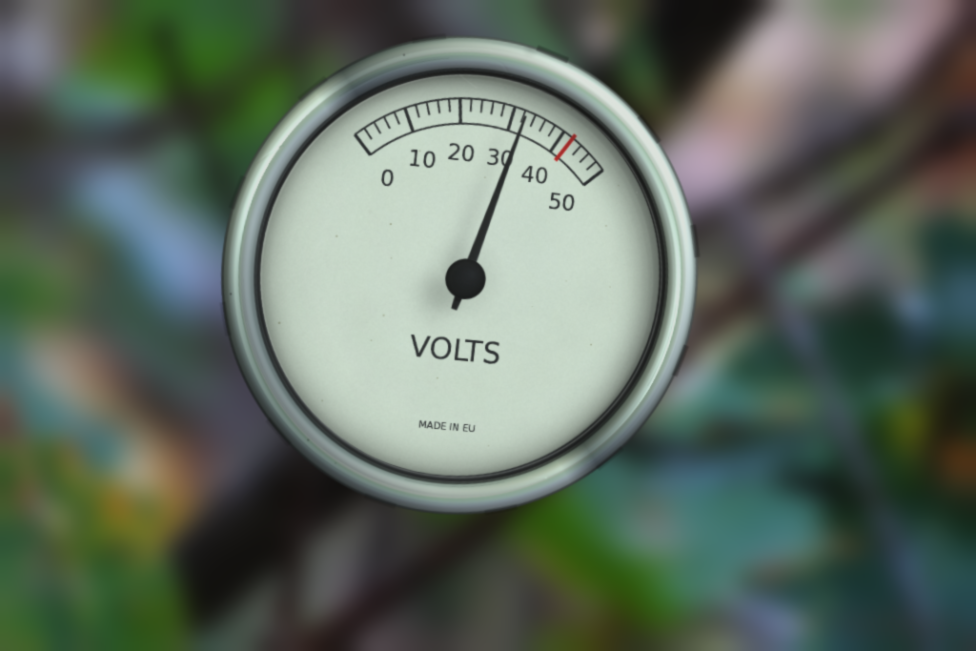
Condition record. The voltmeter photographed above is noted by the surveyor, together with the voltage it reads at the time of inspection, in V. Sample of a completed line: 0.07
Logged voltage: 32
